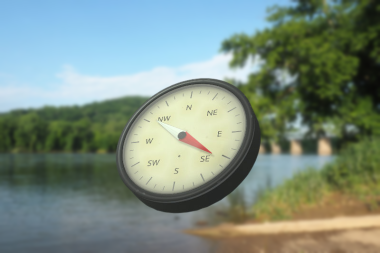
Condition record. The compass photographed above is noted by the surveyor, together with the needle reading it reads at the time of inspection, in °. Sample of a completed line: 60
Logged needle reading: 125
